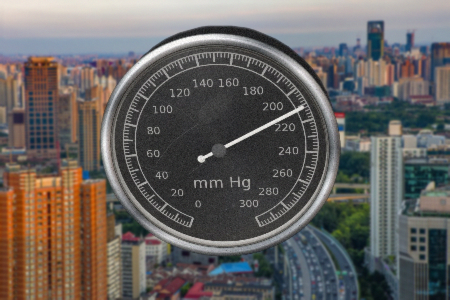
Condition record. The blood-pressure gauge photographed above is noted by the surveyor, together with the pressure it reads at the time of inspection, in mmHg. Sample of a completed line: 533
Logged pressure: 210
